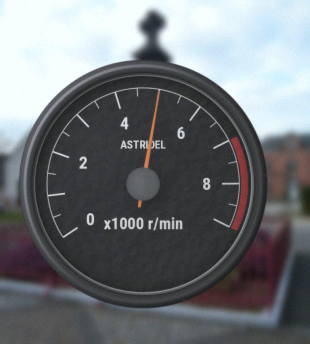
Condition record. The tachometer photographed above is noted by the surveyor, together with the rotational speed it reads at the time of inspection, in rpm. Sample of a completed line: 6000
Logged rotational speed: 5000
